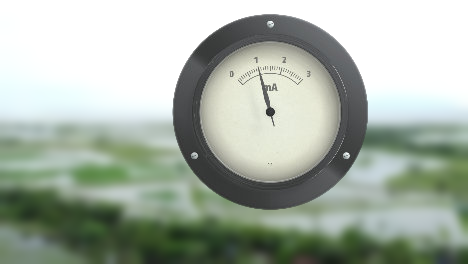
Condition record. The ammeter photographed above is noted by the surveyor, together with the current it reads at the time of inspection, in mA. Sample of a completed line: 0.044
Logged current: 1
